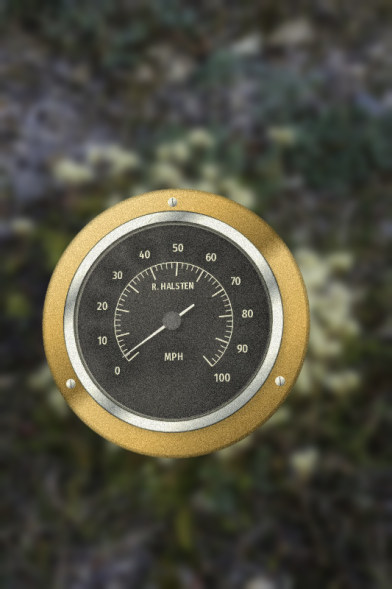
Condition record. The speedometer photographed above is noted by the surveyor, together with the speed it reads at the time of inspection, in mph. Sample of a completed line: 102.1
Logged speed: 2
